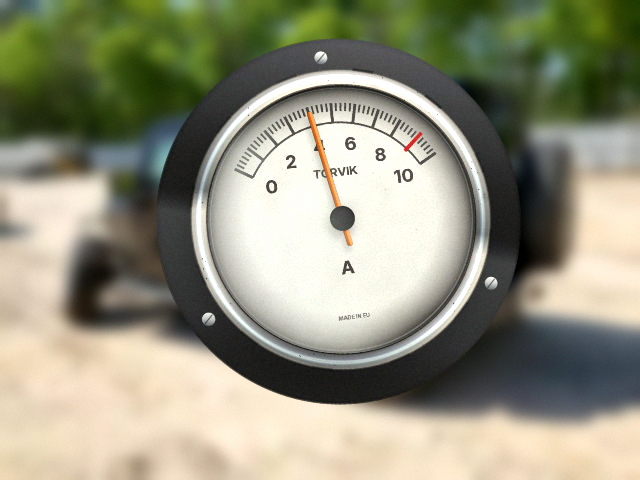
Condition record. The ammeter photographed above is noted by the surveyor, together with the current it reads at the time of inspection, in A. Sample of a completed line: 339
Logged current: 4
